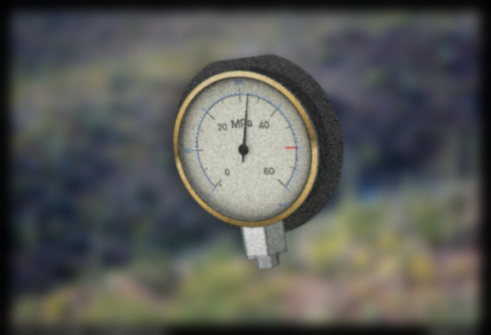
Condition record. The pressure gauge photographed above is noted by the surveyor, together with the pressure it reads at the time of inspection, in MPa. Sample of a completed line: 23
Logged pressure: 32.5
